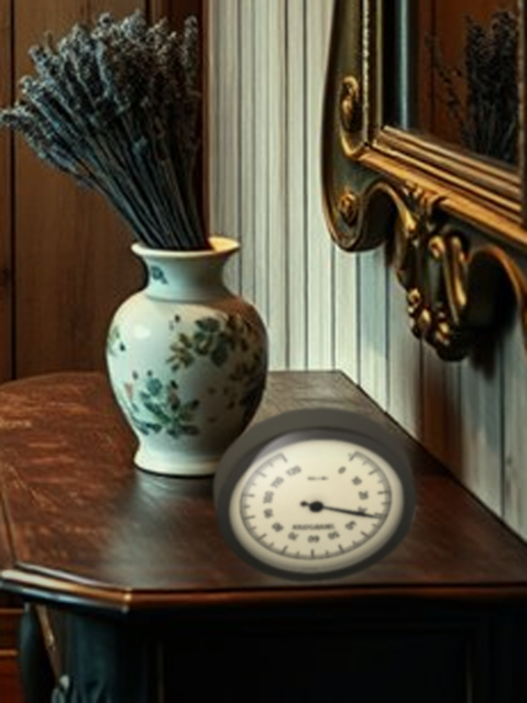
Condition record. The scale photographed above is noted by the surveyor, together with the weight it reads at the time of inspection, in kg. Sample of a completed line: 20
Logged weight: 30
